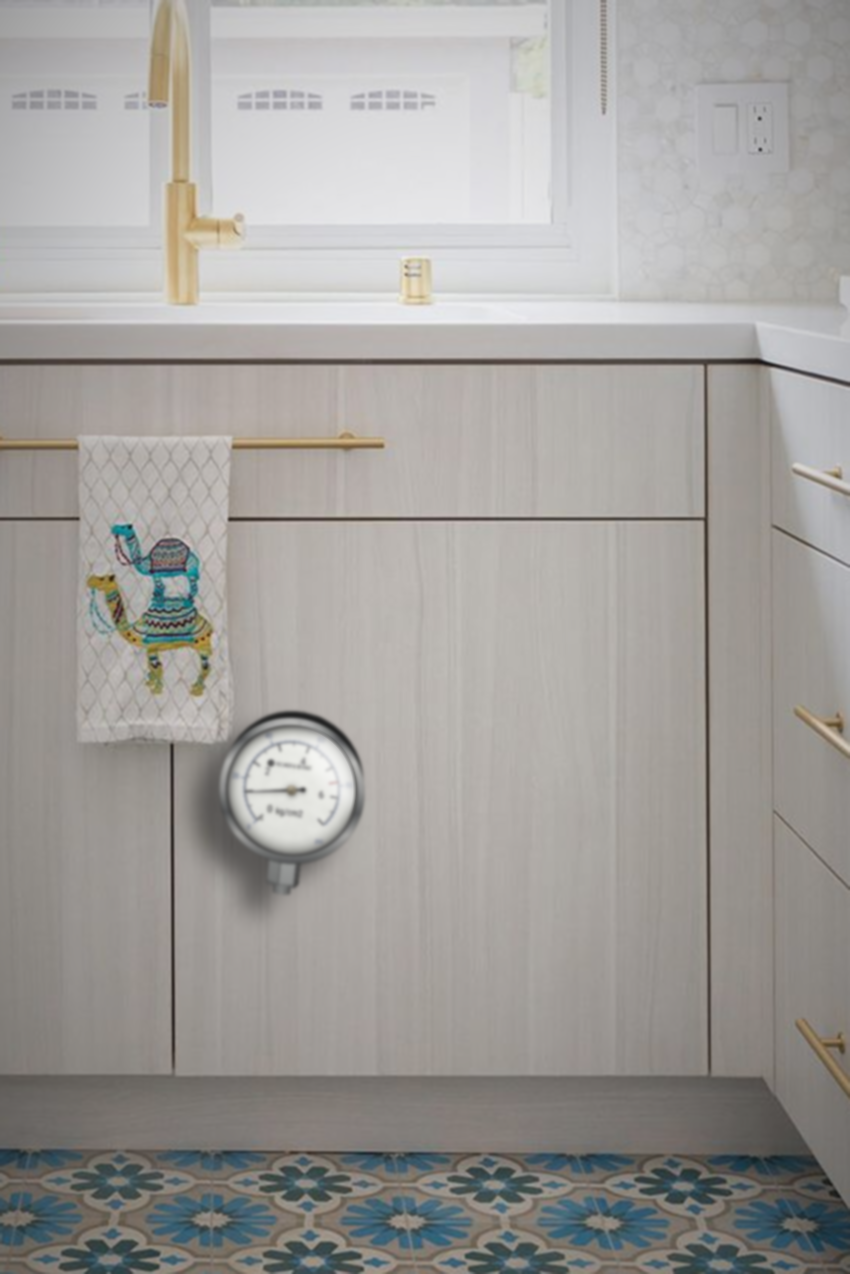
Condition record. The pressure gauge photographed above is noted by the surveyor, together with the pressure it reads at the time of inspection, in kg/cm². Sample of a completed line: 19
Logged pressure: 1
